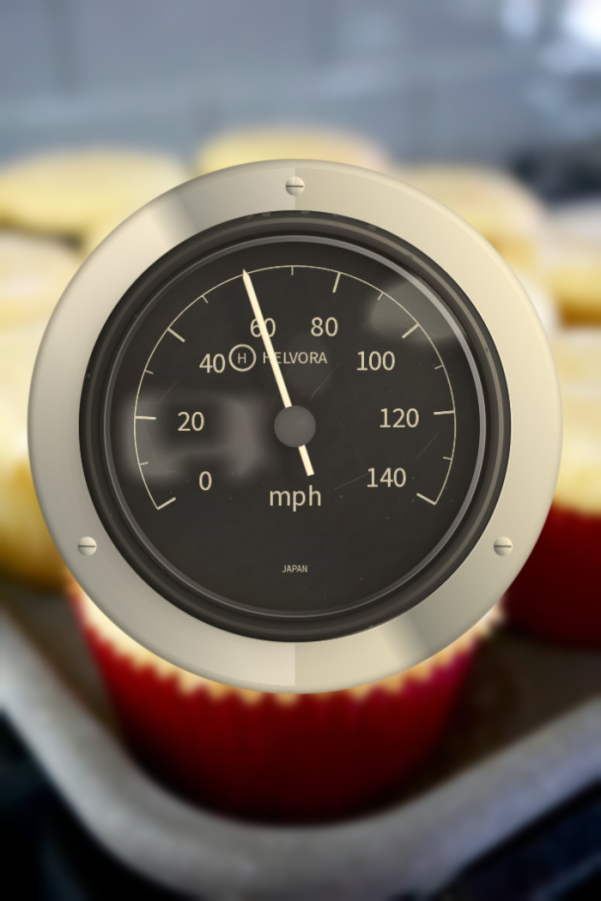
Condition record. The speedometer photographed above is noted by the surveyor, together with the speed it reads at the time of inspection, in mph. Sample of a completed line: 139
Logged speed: 60
